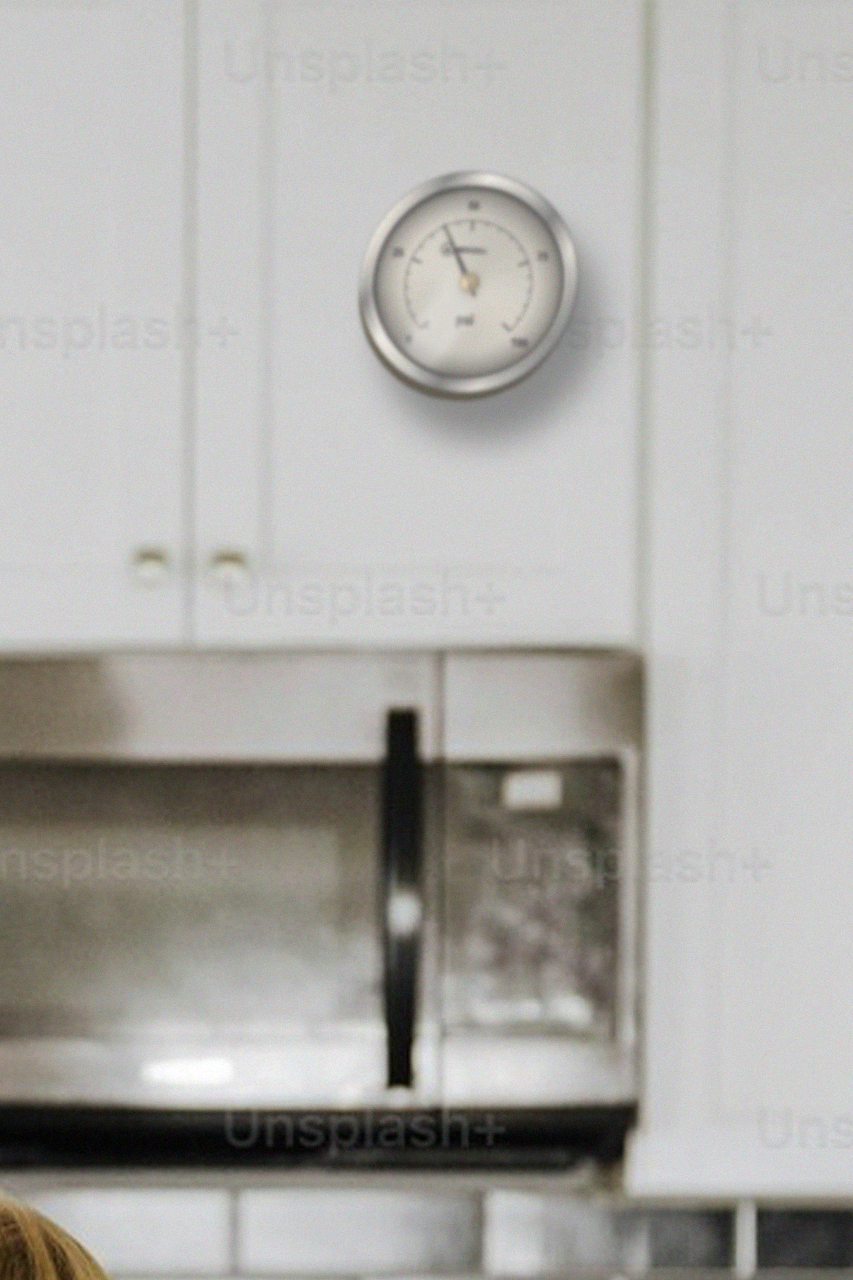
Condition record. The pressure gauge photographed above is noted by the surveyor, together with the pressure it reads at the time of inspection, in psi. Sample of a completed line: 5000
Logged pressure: 40
